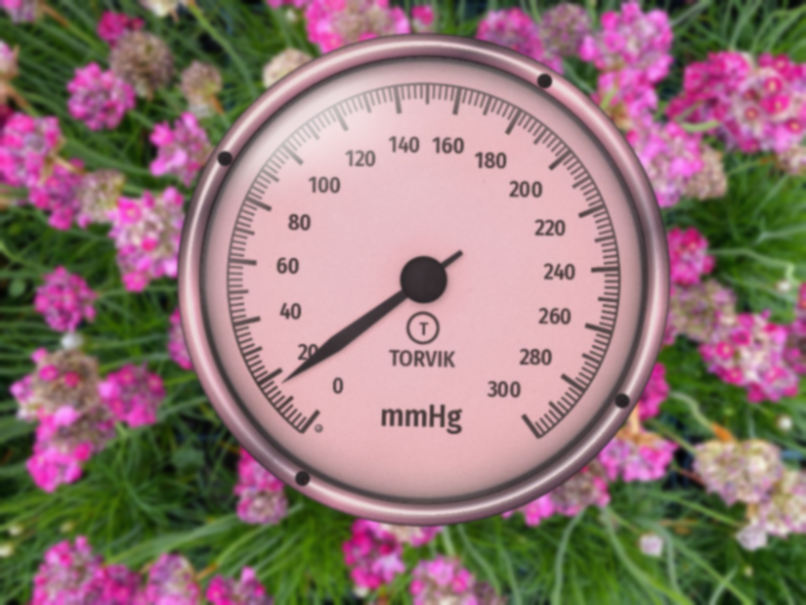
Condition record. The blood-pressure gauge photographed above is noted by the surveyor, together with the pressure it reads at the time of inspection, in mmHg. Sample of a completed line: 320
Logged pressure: 16
